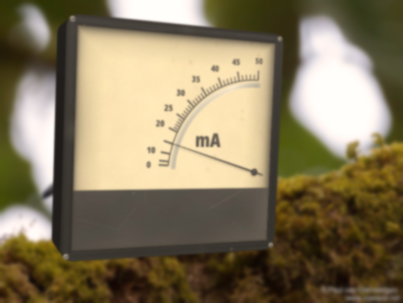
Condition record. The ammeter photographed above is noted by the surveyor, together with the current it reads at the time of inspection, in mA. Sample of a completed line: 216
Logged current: 15
